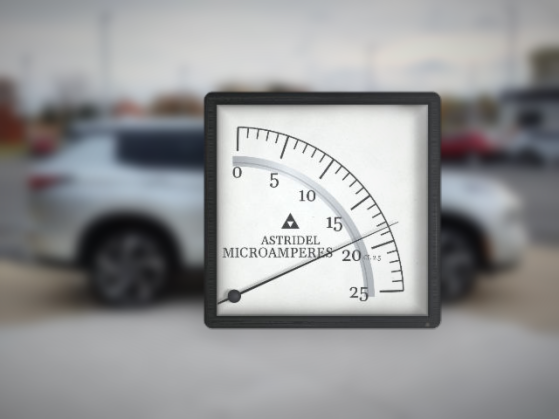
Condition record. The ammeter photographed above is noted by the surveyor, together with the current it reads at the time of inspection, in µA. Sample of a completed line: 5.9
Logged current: 18.5
